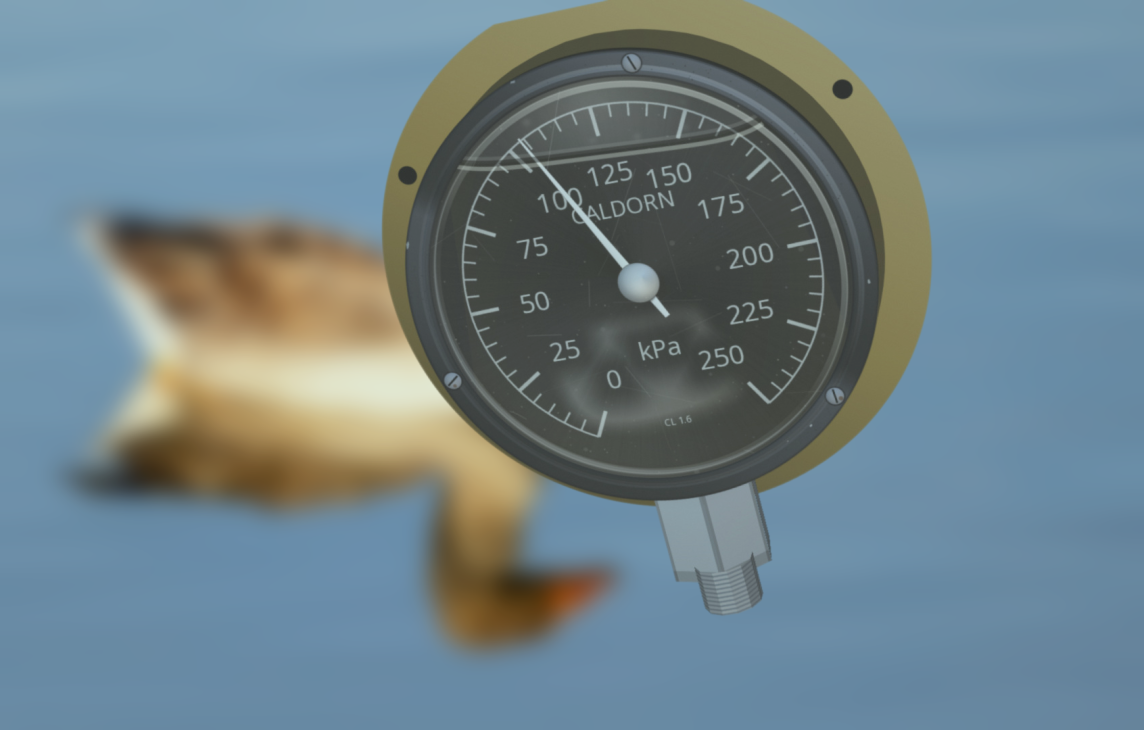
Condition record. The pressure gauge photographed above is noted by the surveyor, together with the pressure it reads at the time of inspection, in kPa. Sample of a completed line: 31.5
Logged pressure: 105
